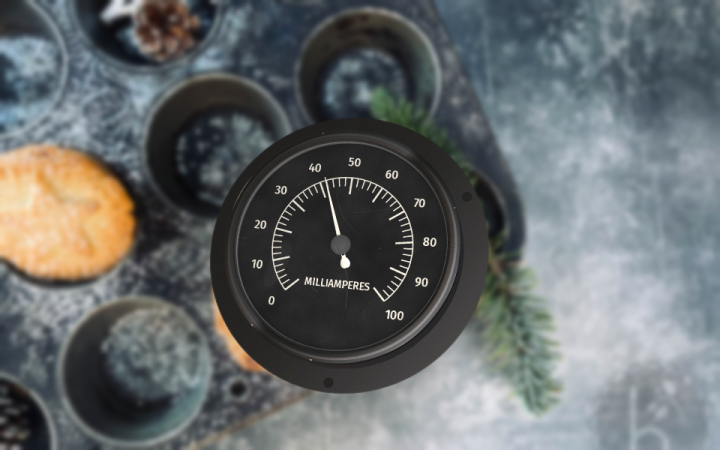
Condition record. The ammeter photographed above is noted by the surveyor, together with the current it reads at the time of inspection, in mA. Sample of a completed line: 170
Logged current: 42
